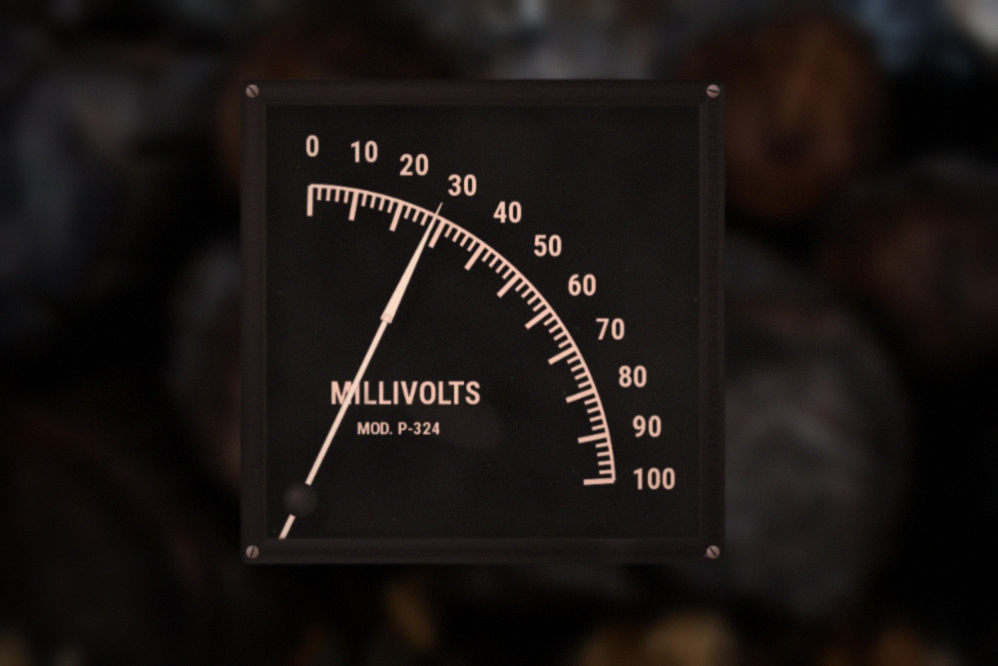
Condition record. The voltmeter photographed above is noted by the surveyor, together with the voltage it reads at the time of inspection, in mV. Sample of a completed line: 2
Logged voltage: 28
